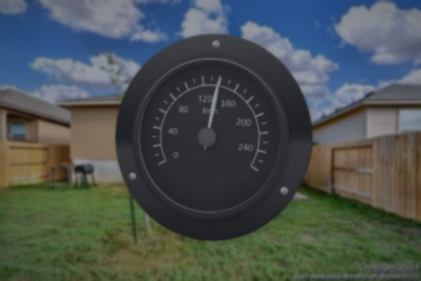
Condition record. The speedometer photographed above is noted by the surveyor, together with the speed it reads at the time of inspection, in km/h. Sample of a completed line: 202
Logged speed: 140
